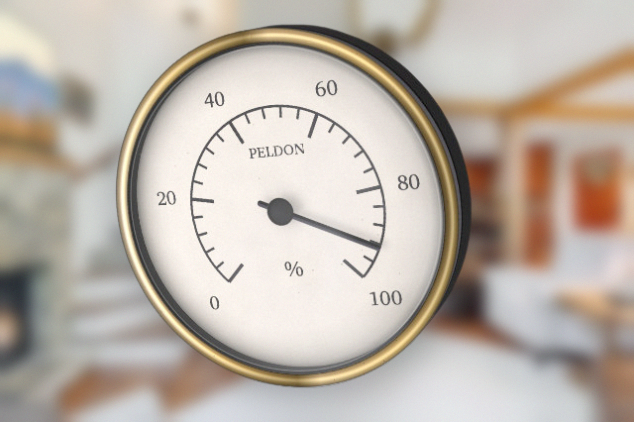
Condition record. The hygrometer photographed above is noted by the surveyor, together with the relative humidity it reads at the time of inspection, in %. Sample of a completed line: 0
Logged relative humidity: 92
